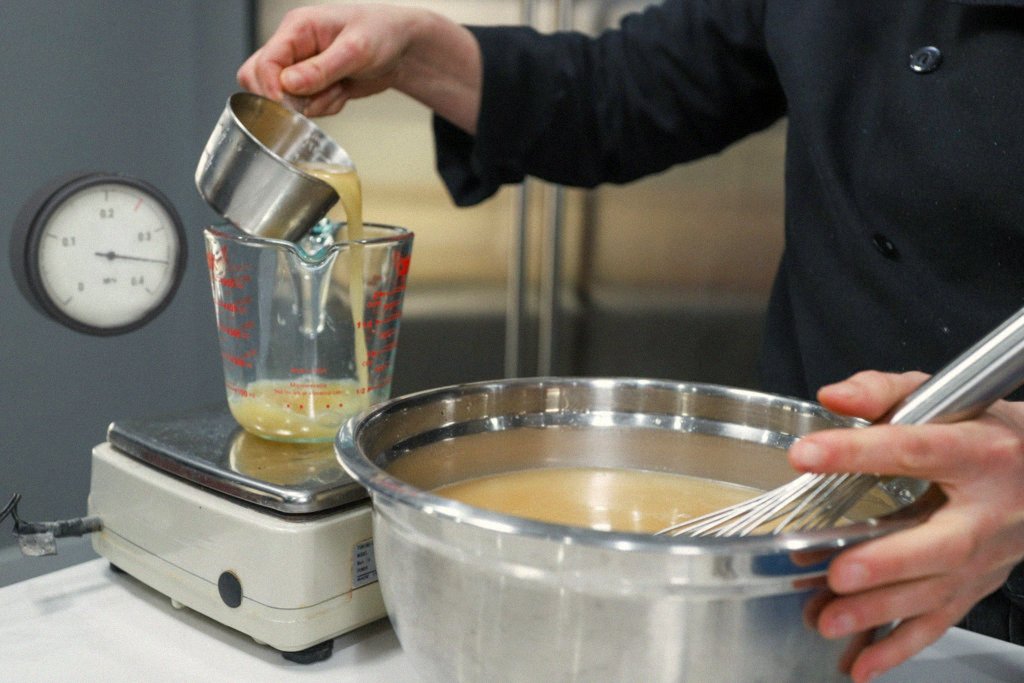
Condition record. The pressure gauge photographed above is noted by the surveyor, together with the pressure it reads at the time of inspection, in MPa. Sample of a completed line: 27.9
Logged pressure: 0.35
